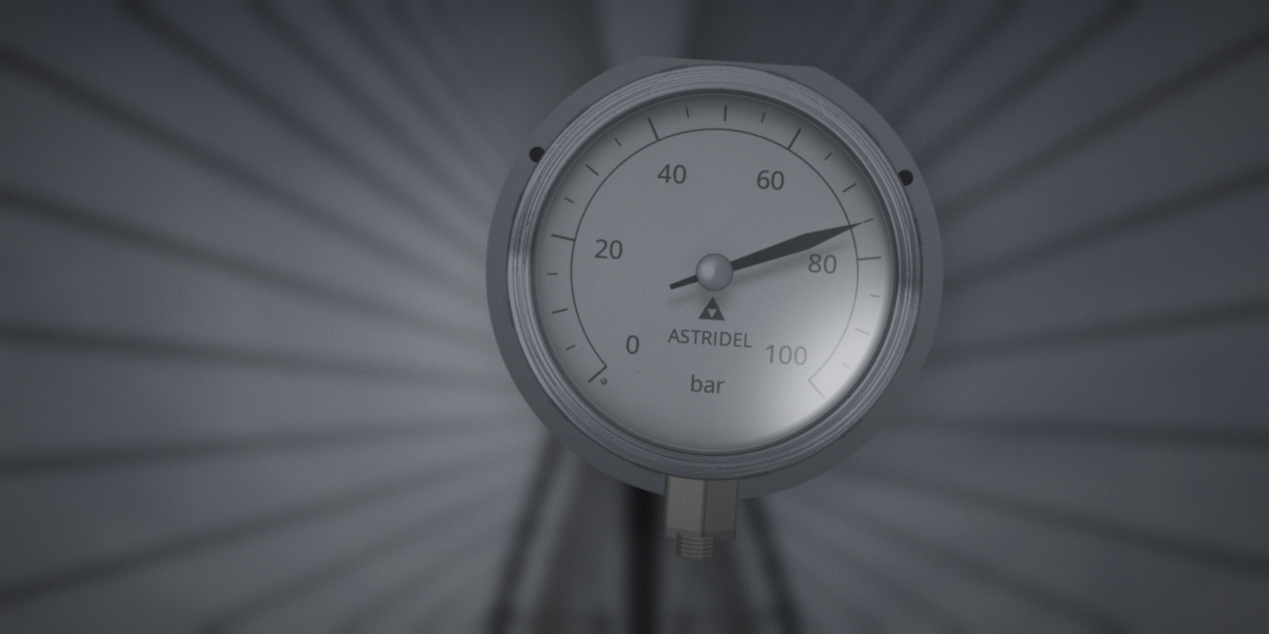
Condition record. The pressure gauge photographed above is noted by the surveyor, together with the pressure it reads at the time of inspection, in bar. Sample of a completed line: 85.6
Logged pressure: 75
